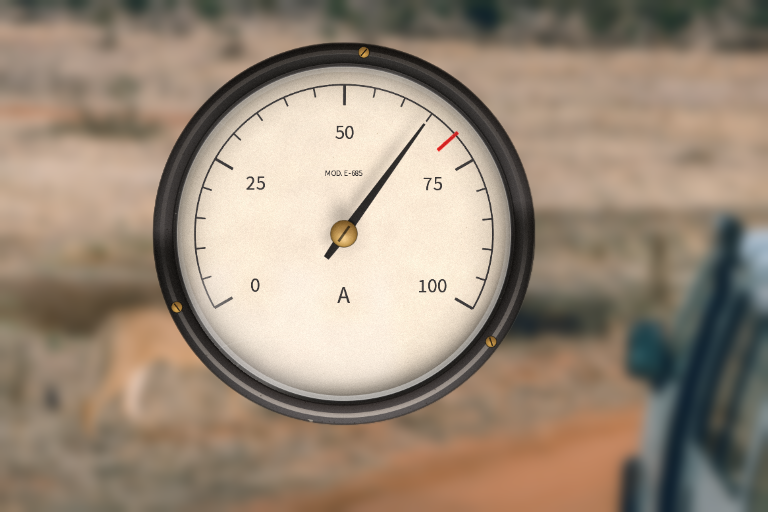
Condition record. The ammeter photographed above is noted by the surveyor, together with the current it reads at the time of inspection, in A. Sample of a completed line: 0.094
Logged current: 65
